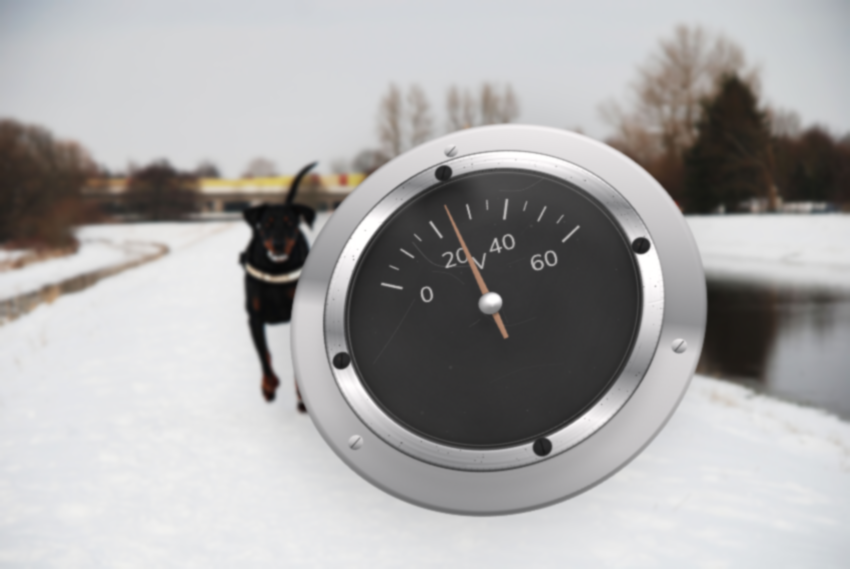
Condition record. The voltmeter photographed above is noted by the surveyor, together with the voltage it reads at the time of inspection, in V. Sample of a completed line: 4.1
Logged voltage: 25
